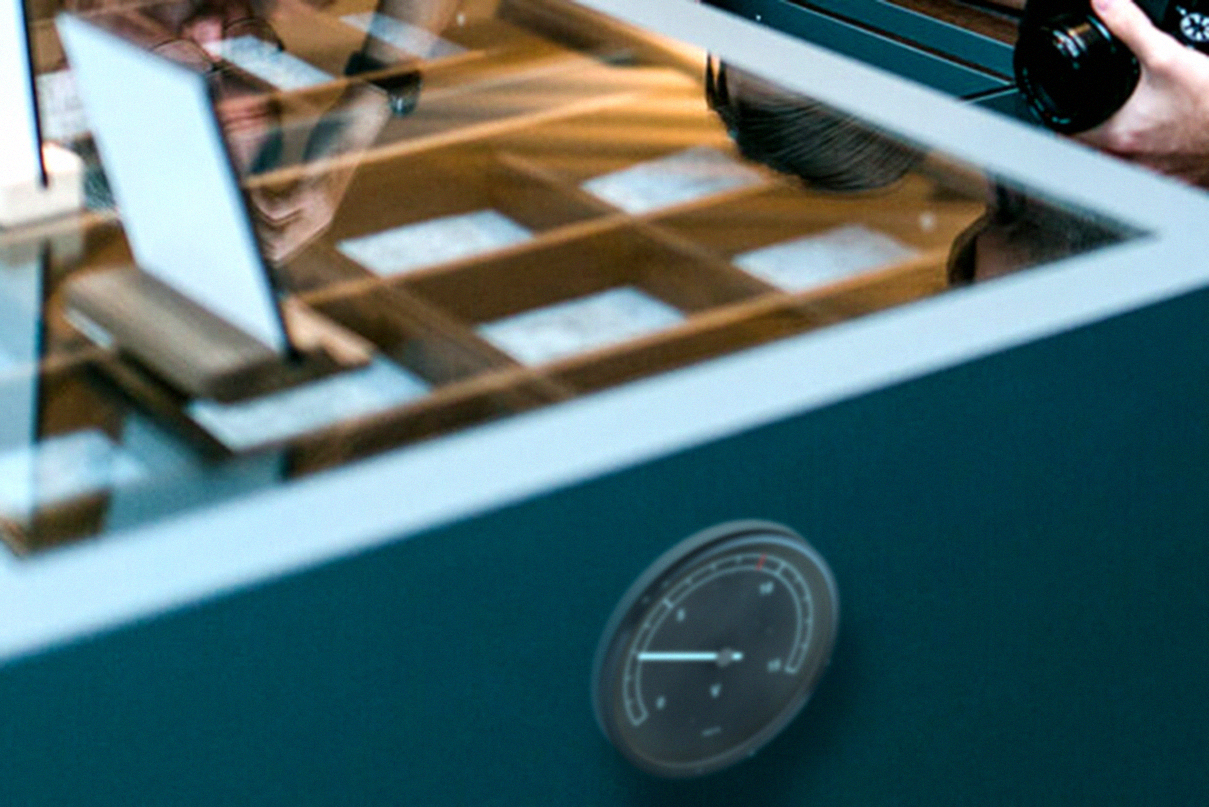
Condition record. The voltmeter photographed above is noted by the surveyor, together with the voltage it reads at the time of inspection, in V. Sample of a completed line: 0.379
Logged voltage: 3
